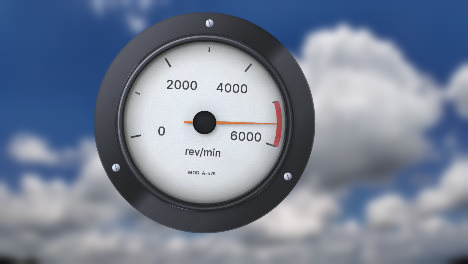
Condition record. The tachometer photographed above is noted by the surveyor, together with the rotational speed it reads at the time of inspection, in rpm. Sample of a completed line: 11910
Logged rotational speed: 5500
